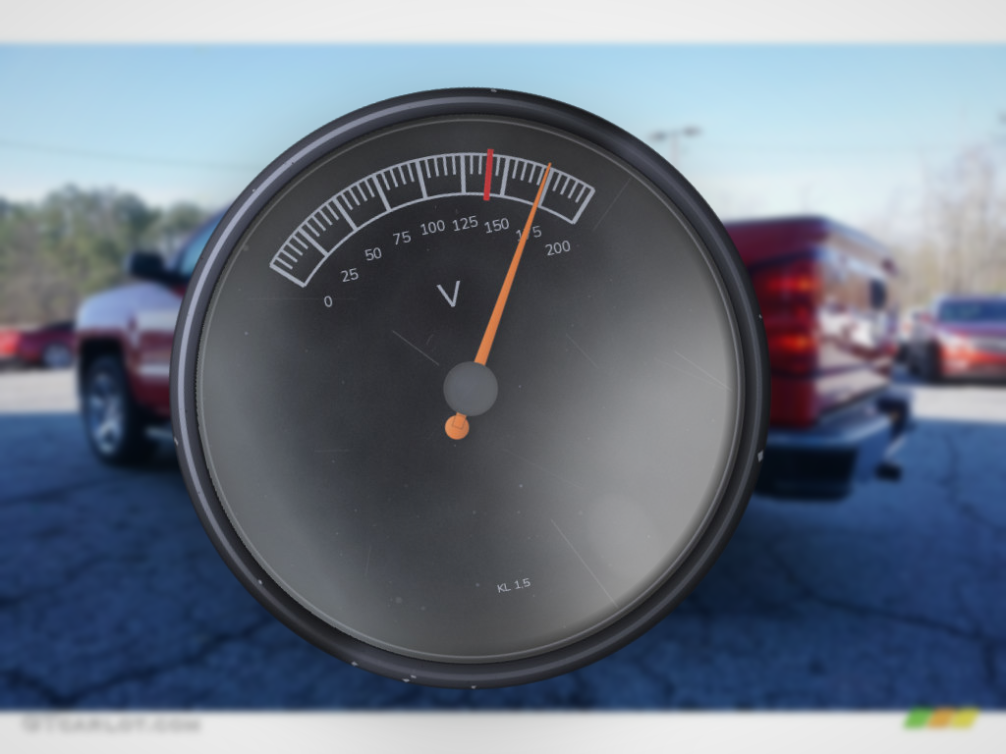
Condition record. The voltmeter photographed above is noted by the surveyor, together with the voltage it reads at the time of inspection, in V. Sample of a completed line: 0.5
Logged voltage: 172.5
